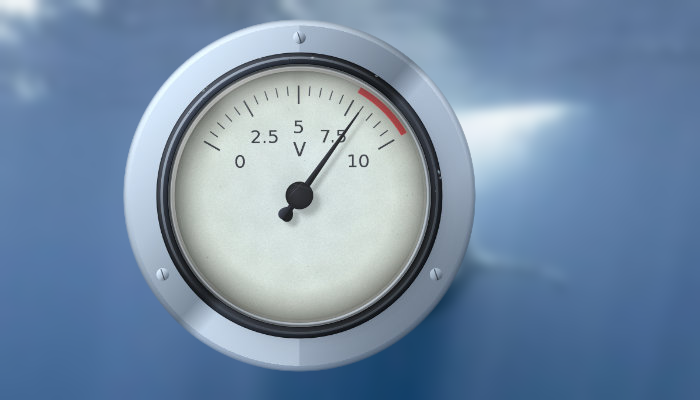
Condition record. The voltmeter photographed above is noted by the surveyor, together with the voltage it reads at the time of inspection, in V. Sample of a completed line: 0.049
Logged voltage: 8
